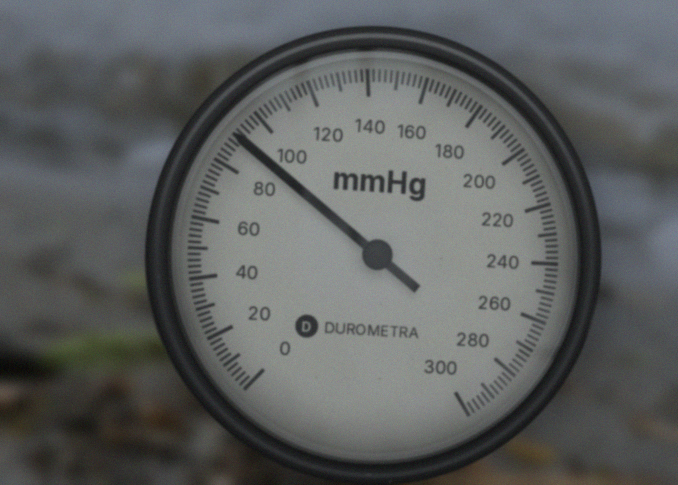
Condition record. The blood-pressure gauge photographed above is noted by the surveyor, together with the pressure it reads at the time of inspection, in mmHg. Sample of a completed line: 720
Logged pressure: 90
